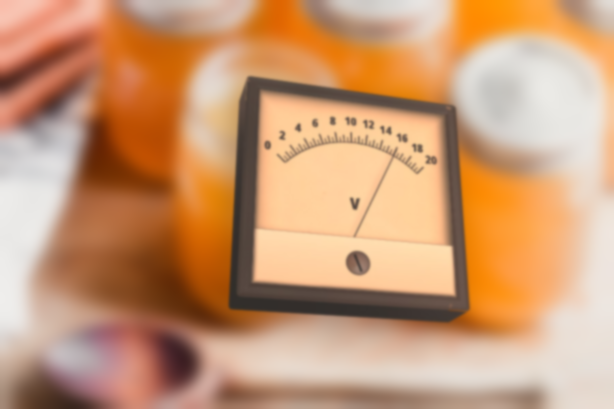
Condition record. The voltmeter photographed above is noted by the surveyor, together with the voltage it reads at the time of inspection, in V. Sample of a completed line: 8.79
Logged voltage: 16
